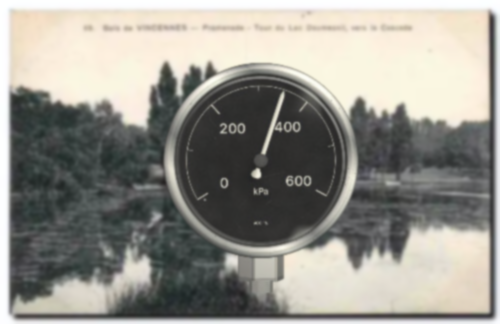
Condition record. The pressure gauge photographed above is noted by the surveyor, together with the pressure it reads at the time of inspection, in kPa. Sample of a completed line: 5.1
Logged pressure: 350
